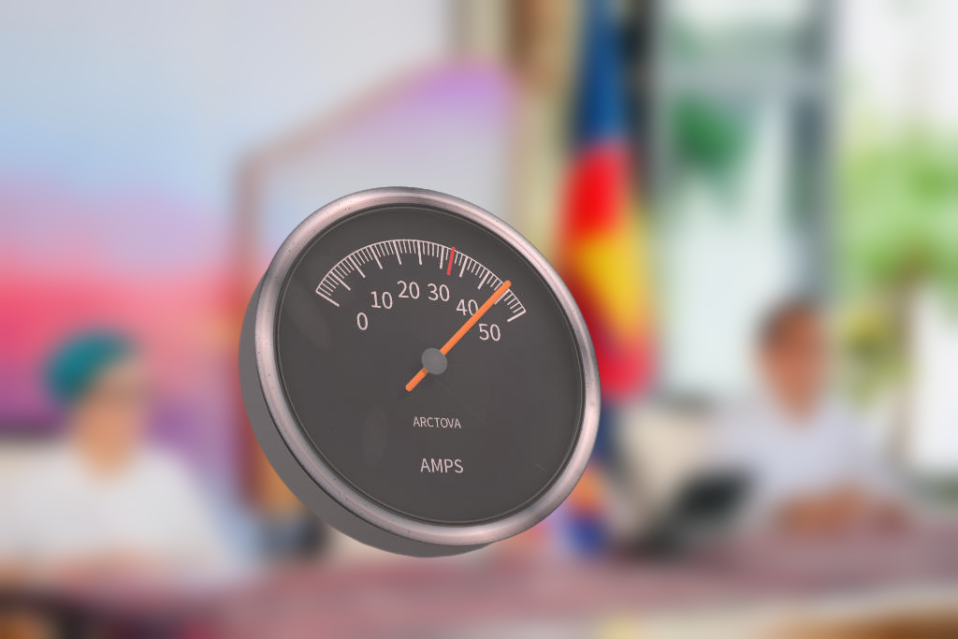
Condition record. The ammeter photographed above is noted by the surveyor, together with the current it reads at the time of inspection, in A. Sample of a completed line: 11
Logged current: 44
